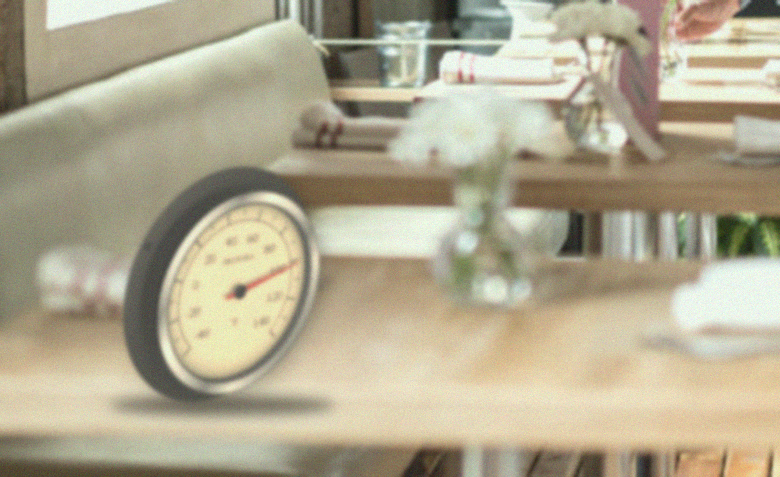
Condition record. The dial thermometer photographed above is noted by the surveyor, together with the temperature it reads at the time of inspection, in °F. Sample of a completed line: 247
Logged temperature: 100
